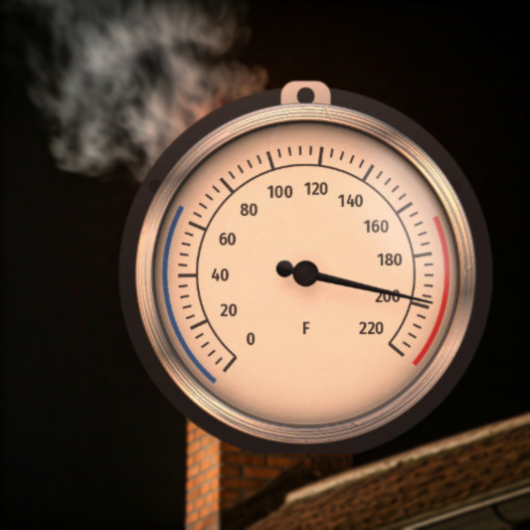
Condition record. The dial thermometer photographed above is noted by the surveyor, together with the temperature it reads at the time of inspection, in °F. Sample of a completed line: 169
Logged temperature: 198
